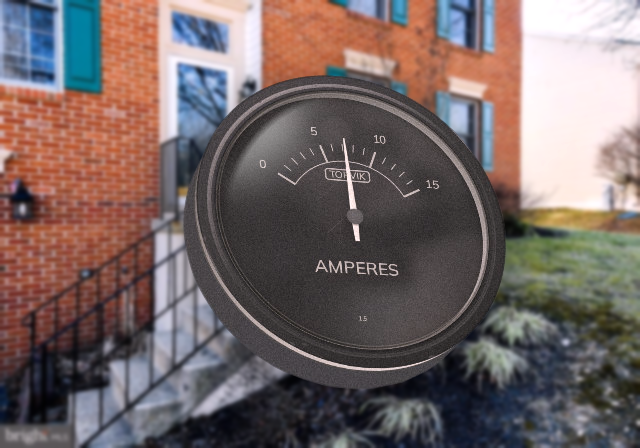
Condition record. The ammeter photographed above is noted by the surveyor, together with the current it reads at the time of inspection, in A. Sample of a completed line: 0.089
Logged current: 7
